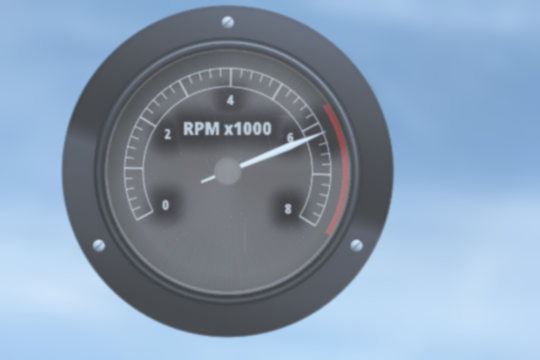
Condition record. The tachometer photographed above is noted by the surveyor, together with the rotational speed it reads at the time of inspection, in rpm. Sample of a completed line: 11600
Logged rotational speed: 6200
